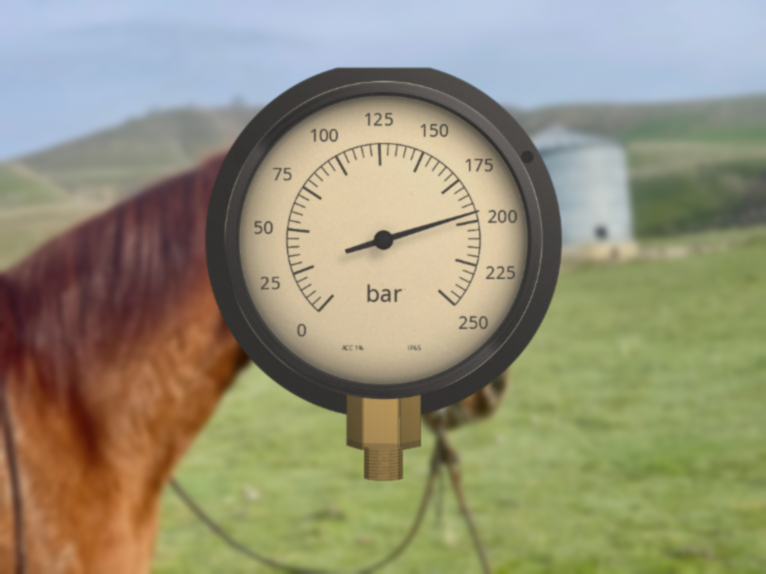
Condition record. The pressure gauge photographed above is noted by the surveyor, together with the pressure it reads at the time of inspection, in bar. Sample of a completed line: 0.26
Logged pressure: 195
